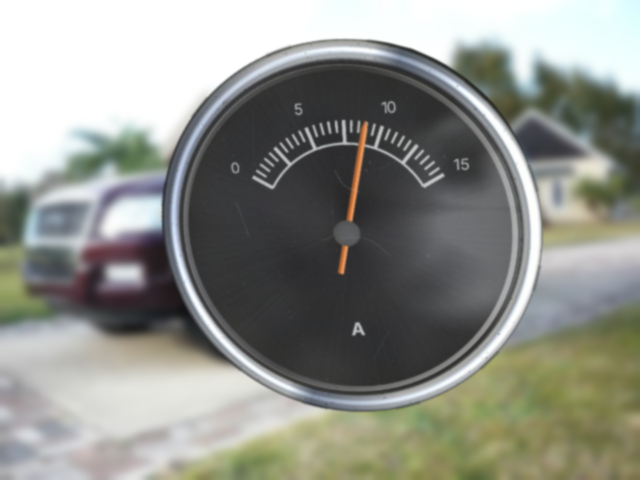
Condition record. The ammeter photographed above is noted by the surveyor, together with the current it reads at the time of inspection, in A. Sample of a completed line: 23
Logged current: 9
